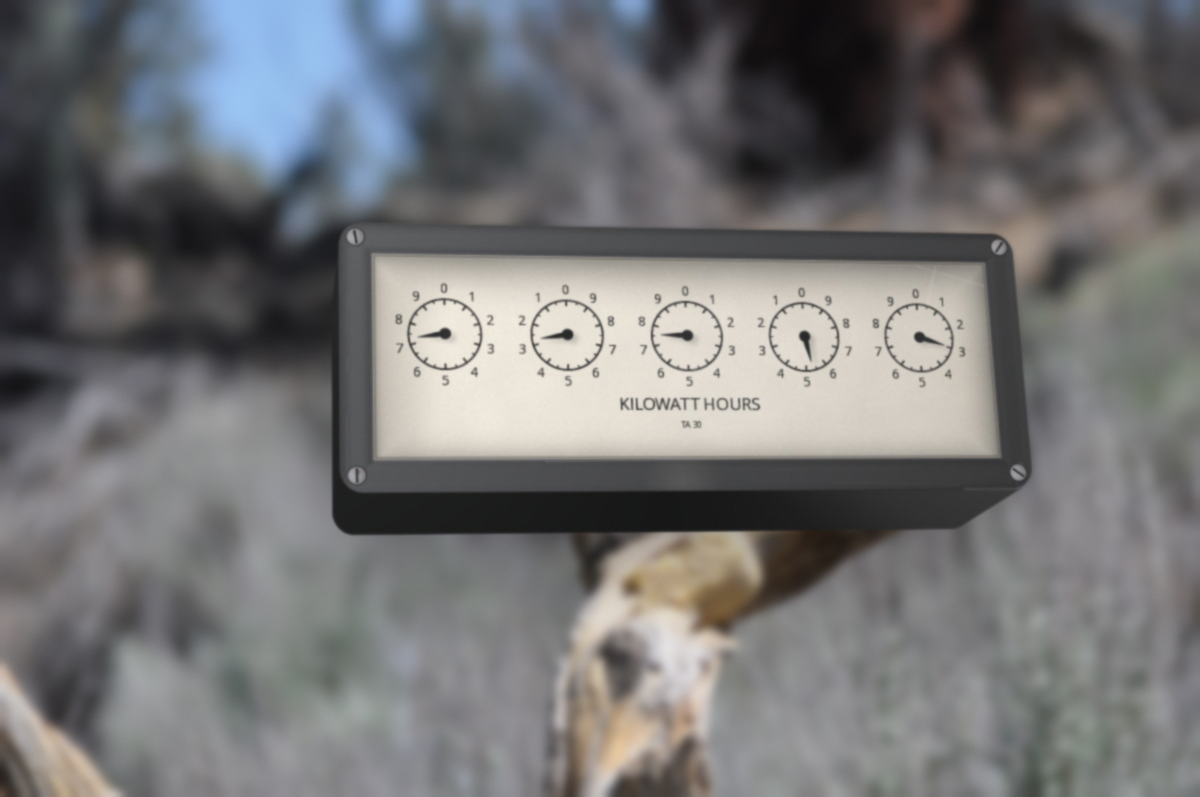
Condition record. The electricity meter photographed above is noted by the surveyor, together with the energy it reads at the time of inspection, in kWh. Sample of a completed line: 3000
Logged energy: 72753
